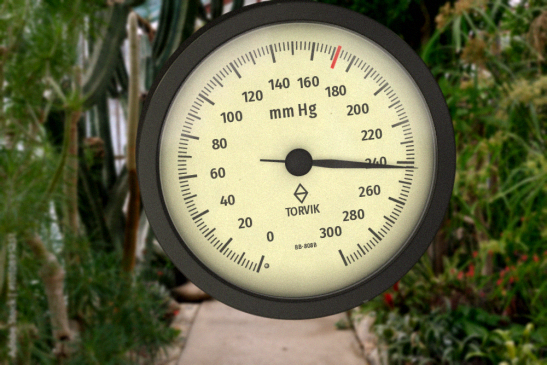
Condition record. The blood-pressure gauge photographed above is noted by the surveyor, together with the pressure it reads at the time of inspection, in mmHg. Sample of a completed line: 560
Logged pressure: 242
